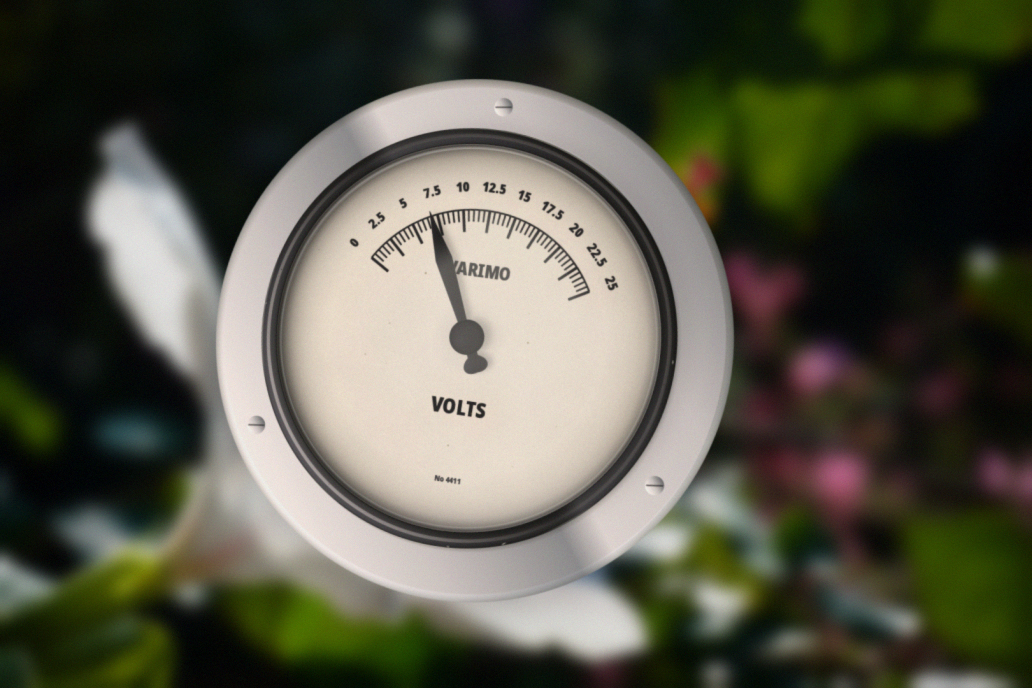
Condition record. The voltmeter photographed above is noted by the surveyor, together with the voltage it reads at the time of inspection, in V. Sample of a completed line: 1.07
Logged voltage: 7
